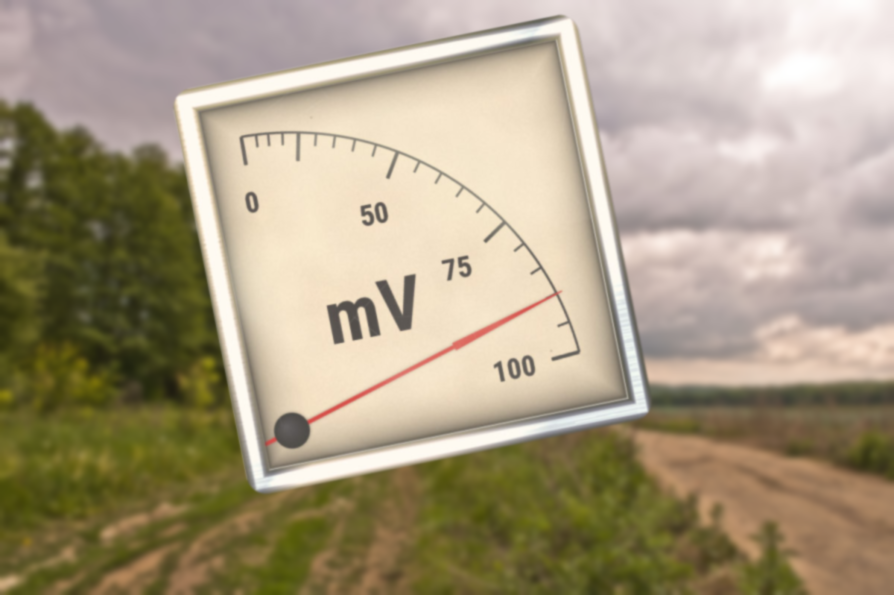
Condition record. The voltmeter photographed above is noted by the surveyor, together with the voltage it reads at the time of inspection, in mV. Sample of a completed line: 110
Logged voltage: 90
